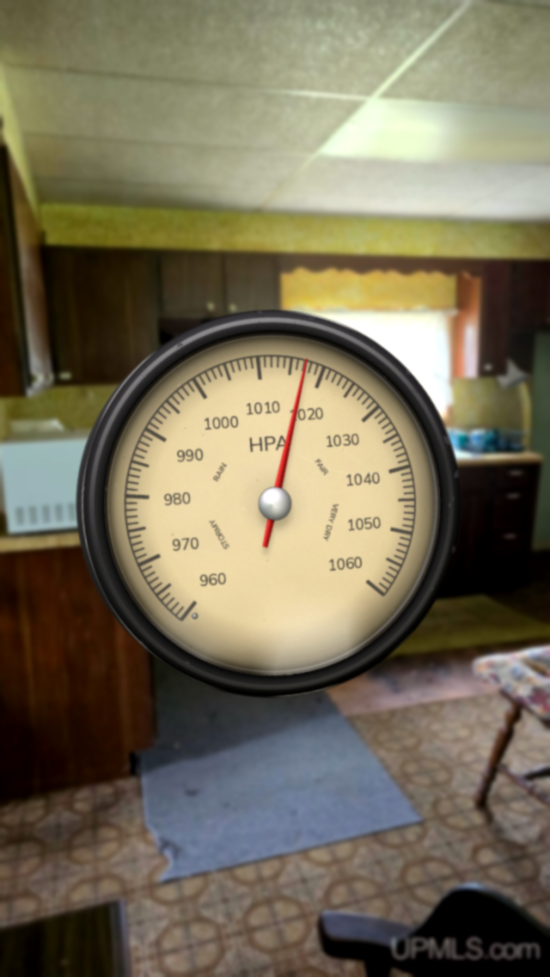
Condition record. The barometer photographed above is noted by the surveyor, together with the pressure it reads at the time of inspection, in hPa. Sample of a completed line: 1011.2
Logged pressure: 1017
